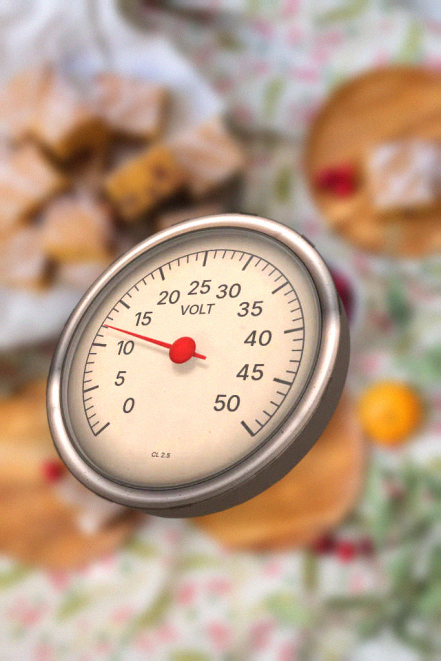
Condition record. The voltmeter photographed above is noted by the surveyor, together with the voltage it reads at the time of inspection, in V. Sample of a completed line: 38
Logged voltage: 12
